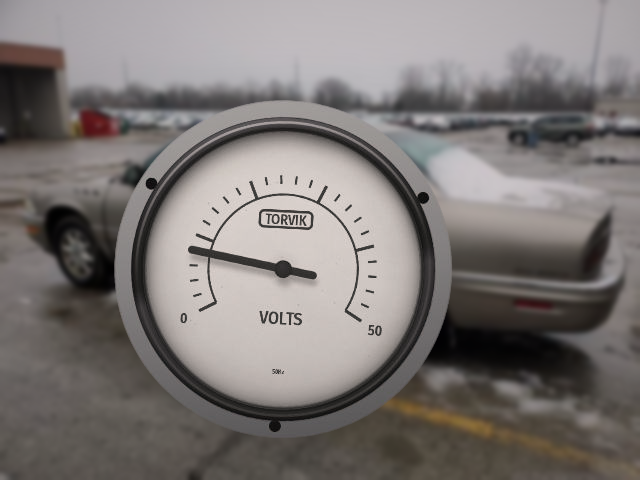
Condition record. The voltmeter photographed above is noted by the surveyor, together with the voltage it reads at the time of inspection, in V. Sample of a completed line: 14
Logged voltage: 8
